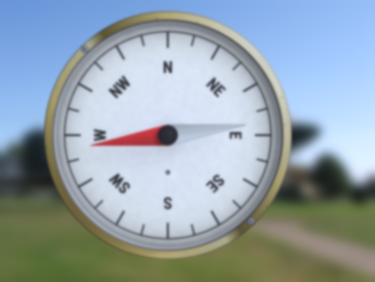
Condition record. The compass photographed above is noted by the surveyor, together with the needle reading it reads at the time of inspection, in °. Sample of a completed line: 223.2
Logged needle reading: 262.5
